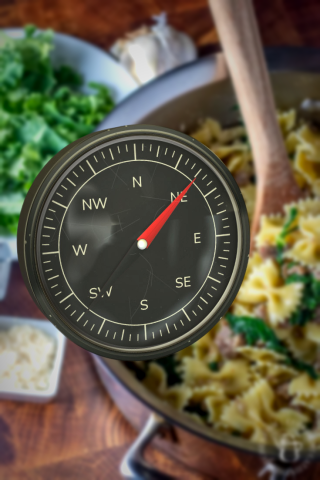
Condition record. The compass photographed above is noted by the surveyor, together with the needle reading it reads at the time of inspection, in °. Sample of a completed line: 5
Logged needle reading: 45
